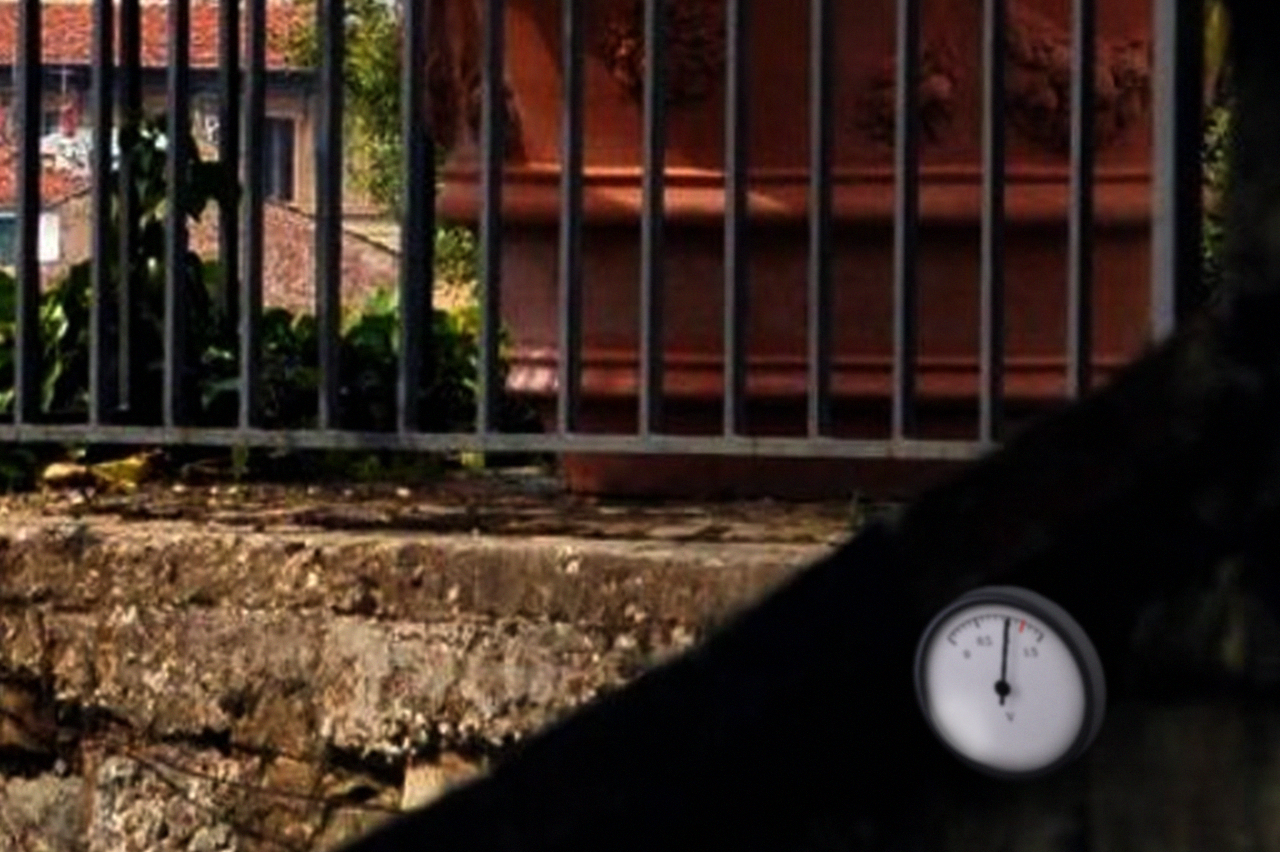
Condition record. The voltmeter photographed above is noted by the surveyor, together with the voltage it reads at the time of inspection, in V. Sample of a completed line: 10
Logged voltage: 1
